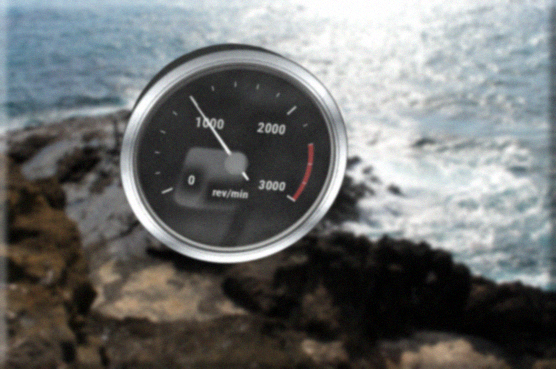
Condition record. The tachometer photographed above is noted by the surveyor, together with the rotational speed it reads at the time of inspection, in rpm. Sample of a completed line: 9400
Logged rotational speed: 1000
